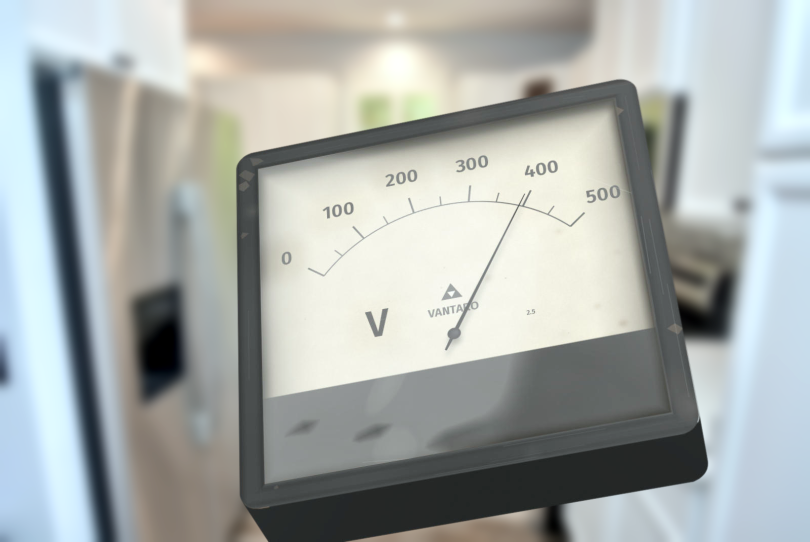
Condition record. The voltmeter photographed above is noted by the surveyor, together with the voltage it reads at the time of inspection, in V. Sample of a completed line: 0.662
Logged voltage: 400
